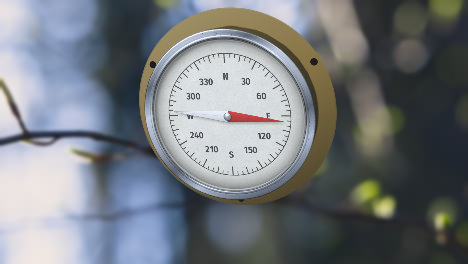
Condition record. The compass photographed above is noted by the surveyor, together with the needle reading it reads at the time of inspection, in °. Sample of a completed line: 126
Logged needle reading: 95
